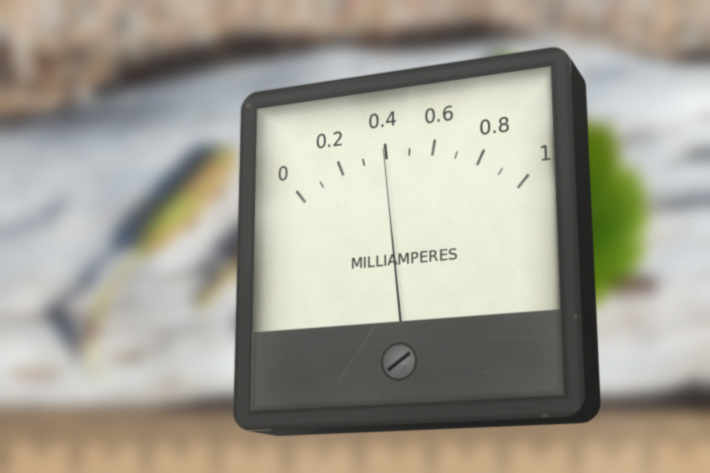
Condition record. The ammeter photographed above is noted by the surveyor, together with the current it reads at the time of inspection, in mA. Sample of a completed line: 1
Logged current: 0.4
